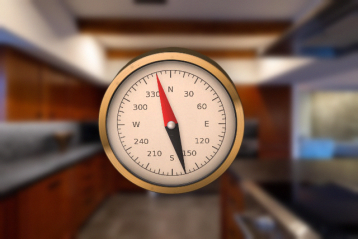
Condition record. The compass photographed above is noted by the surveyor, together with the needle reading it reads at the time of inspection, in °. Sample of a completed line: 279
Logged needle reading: 345
